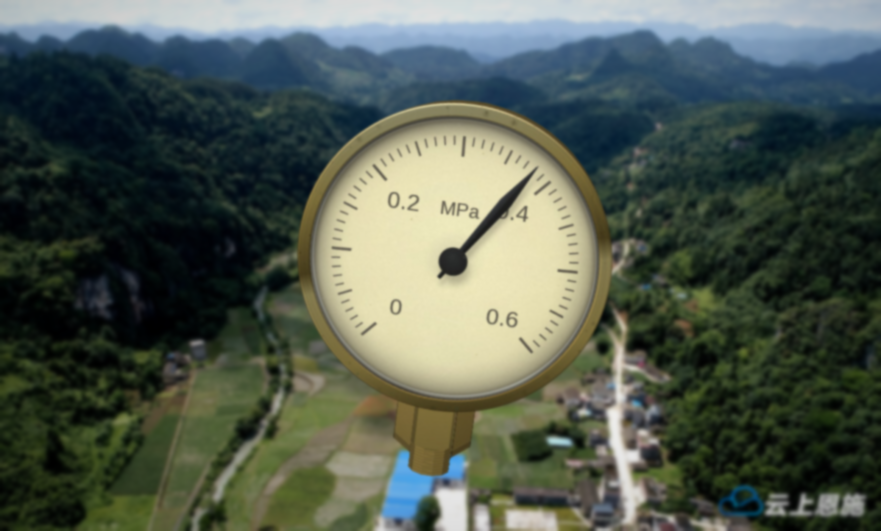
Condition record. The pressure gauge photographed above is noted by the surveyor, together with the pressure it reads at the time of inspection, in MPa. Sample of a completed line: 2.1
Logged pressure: 0.38
